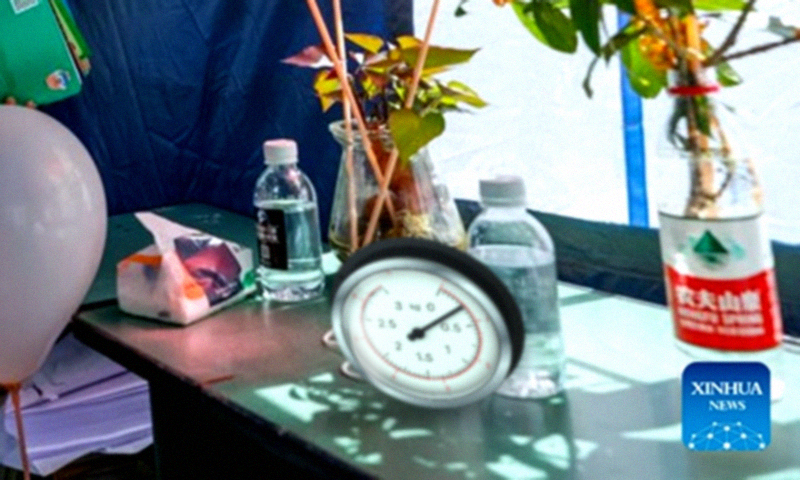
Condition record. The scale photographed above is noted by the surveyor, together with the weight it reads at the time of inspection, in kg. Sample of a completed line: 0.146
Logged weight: 0.25
